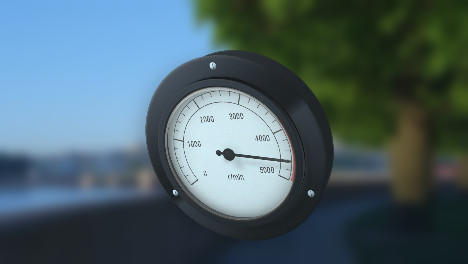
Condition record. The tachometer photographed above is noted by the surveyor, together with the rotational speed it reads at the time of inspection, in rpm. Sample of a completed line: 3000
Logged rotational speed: 4600
